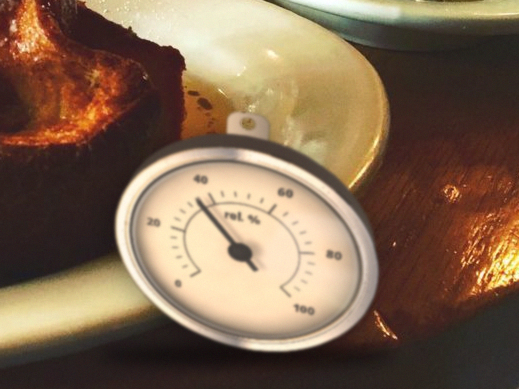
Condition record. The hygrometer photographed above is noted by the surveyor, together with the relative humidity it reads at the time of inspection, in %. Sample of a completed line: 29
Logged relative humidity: 36
